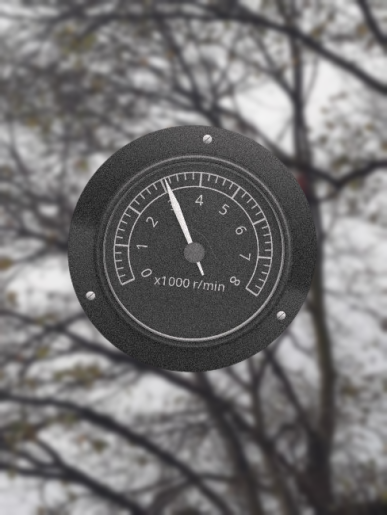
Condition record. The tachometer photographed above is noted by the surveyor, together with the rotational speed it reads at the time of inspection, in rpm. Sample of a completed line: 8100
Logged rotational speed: 3100
